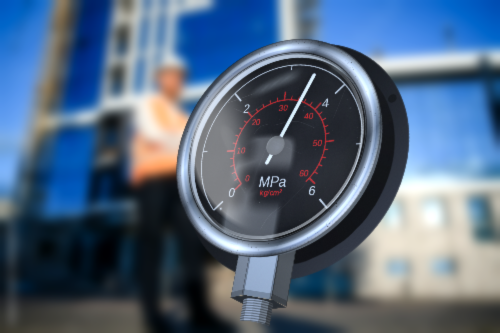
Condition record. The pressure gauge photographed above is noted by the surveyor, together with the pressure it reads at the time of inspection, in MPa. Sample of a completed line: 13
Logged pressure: 3.5
